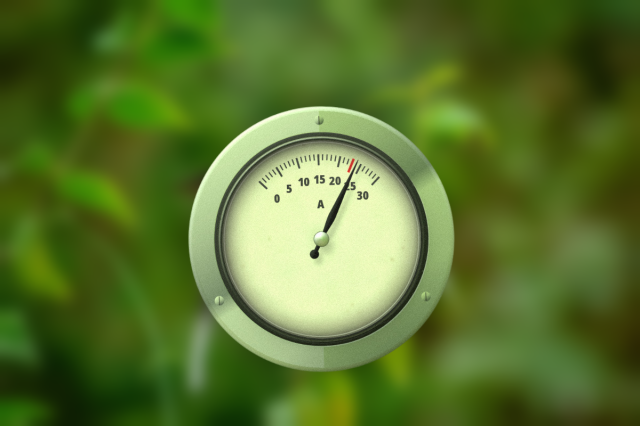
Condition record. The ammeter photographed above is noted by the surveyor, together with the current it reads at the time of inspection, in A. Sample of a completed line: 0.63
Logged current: 24
